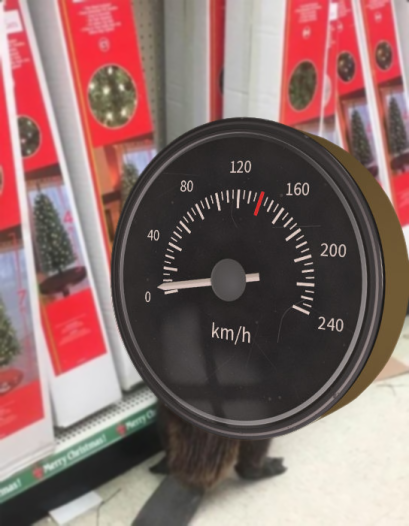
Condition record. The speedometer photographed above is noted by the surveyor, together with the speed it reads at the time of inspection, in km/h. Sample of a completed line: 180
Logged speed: 5
